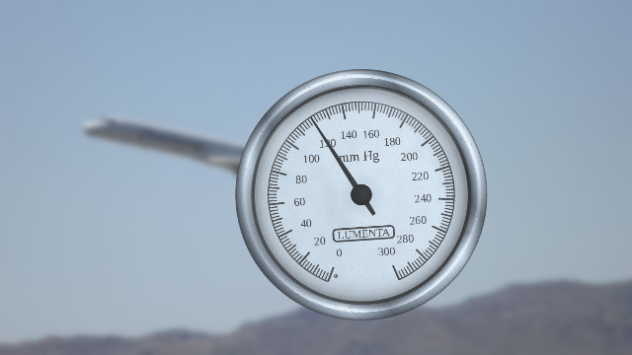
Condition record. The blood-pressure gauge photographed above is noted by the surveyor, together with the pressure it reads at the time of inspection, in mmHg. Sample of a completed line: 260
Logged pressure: 120
